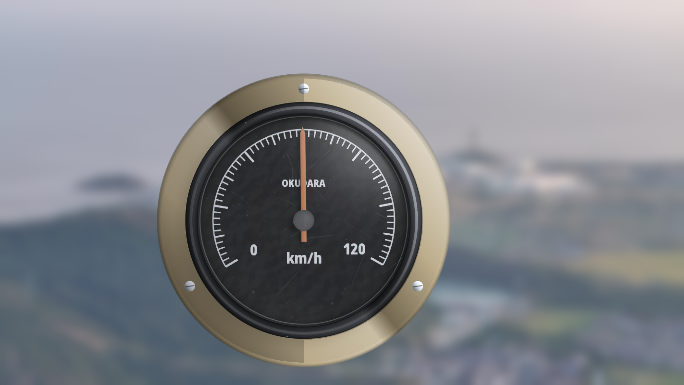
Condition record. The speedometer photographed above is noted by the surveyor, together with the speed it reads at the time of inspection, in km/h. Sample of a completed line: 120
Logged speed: 60
